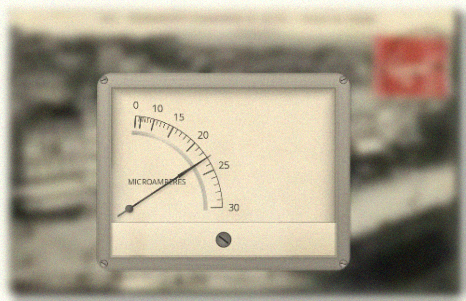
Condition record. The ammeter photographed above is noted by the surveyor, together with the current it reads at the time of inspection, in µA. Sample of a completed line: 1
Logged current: 23
